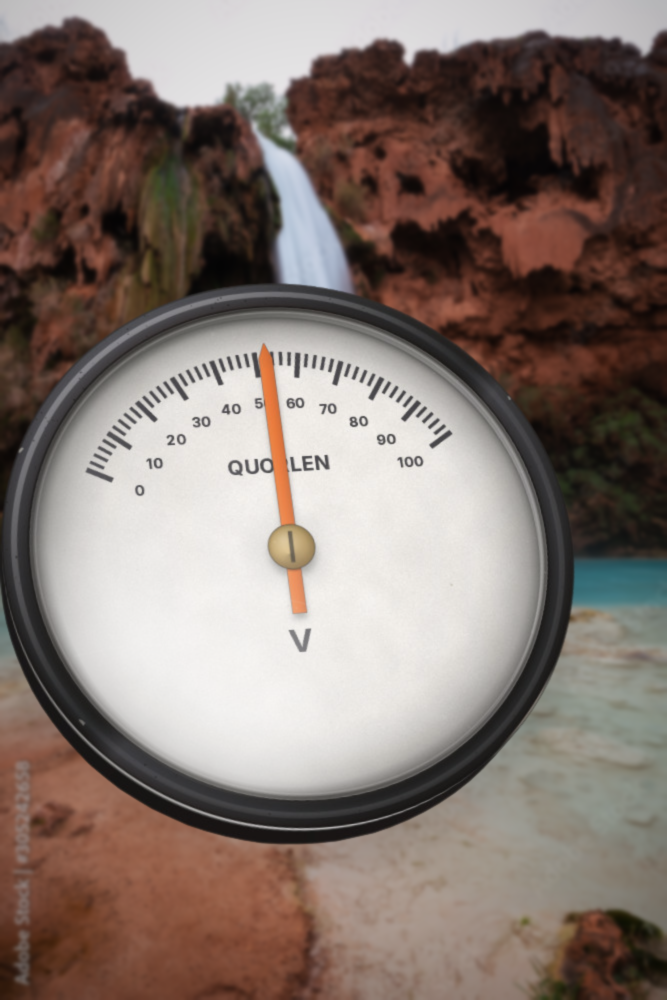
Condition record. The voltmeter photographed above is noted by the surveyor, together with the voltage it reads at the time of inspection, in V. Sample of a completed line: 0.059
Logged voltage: 52
